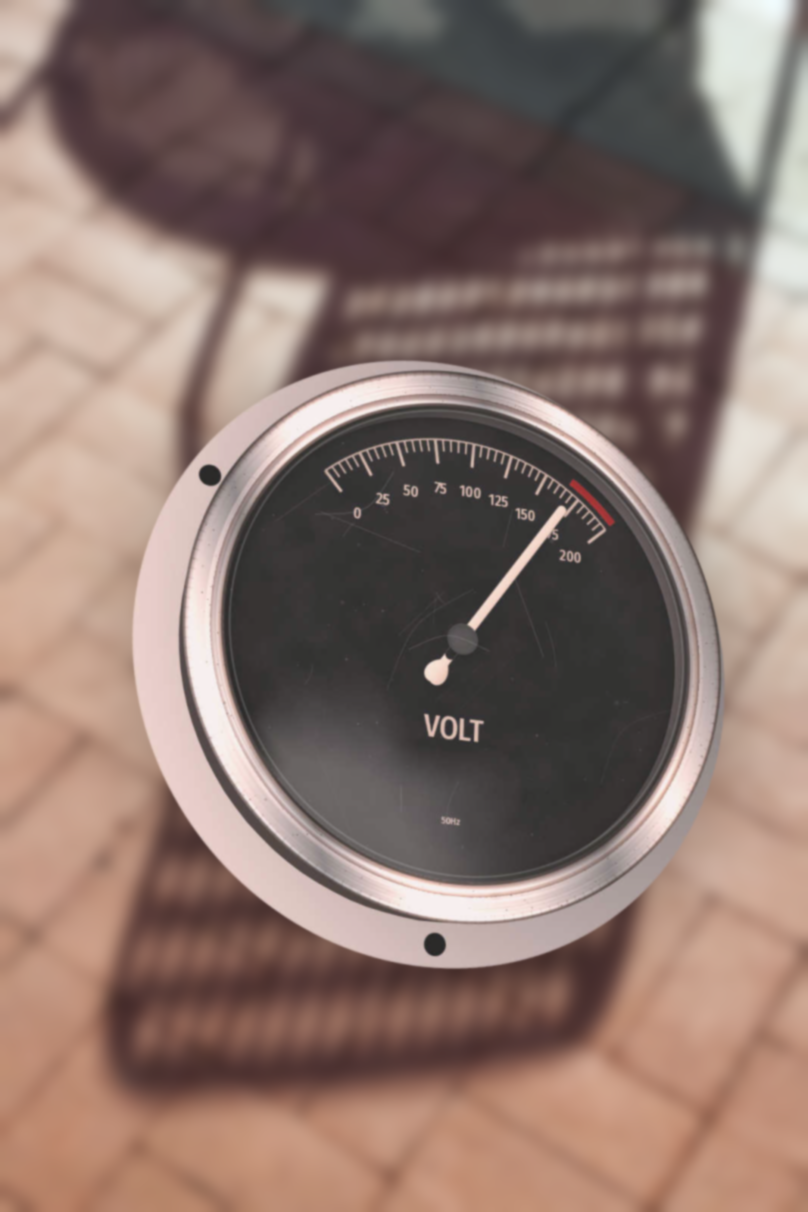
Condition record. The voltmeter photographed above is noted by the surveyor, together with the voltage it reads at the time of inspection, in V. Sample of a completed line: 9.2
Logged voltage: 170
